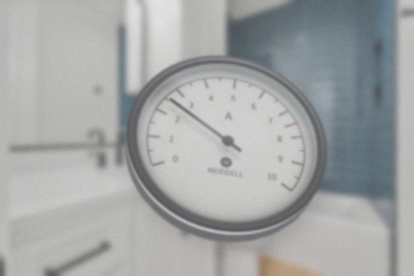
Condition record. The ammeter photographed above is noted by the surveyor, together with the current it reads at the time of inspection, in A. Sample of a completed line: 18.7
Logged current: 2.5
